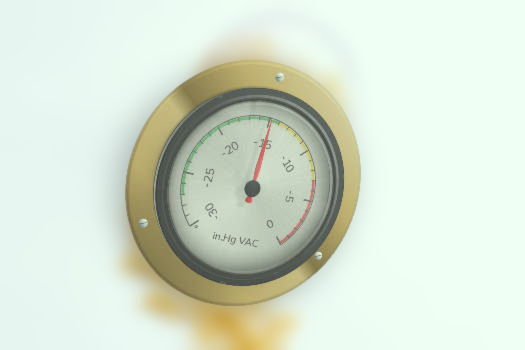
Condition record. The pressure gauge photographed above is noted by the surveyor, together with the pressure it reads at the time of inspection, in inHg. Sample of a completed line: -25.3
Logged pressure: -15
